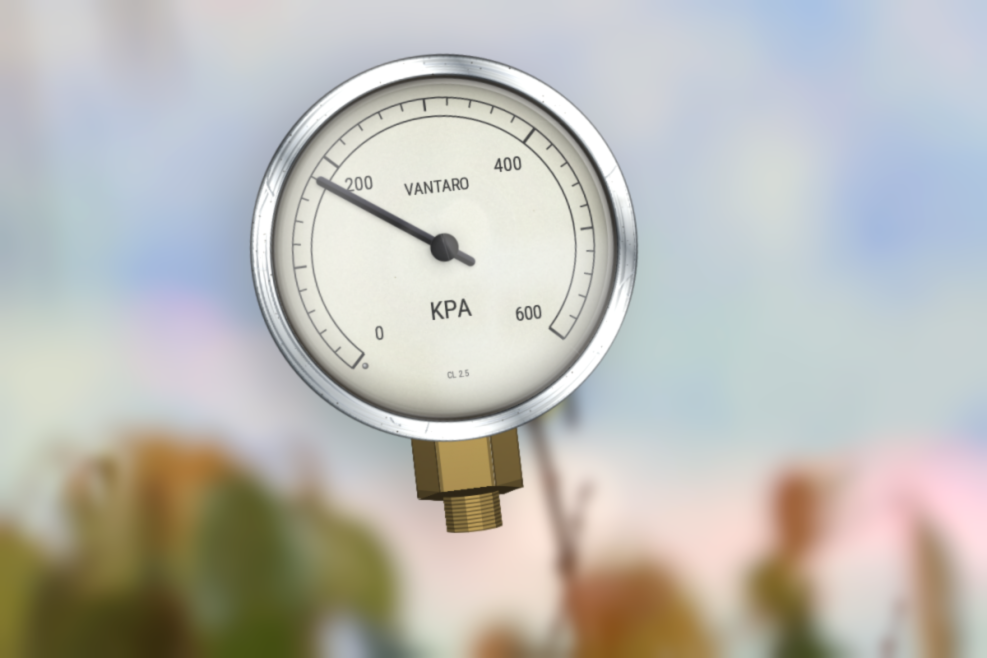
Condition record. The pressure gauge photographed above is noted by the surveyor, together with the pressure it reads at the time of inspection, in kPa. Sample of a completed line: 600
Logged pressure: 180
